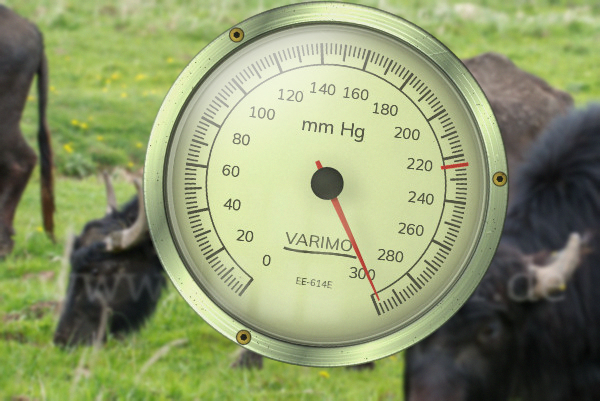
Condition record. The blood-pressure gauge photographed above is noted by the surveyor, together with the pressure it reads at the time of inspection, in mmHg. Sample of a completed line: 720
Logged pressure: 298
